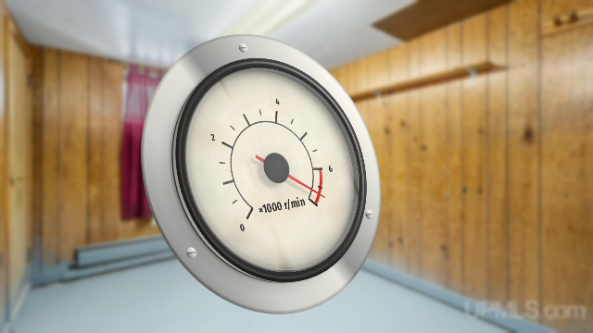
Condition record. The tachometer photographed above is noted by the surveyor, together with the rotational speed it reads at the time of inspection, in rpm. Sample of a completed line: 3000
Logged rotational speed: 6750
